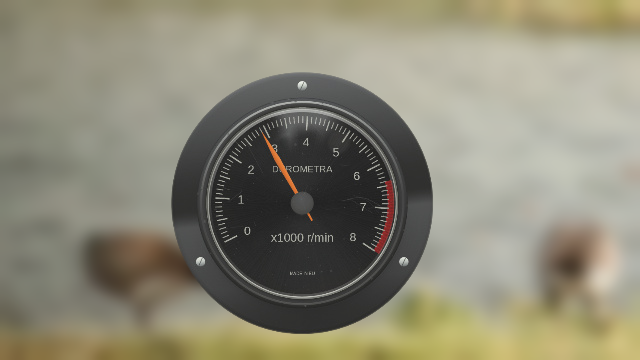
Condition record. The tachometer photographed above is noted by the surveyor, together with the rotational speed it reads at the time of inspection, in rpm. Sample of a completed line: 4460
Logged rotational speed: 2900
